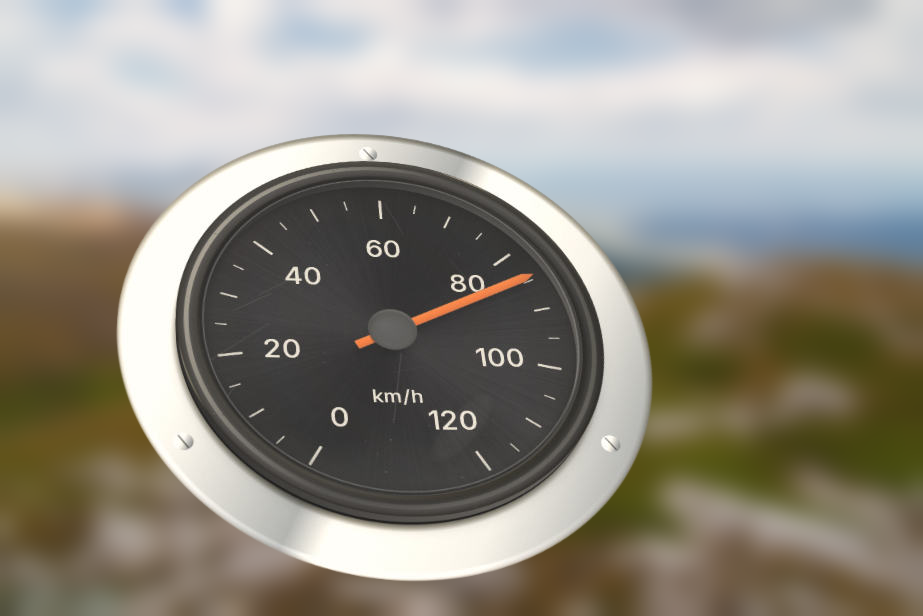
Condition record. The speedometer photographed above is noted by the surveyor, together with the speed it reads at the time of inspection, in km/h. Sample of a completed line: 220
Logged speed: 85
